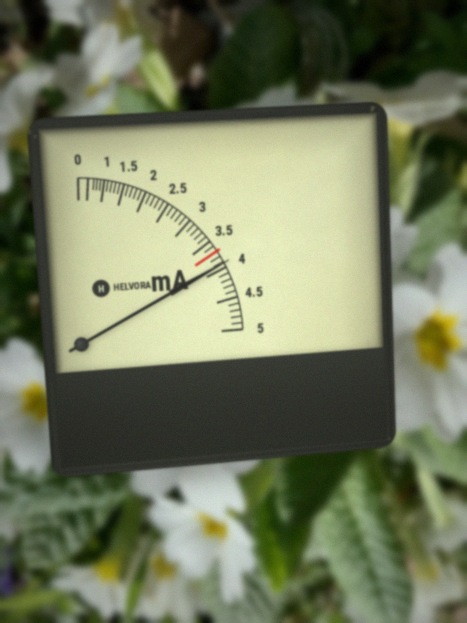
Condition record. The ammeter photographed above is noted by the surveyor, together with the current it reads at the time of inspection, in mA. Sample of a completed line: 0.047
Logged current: 3.9
